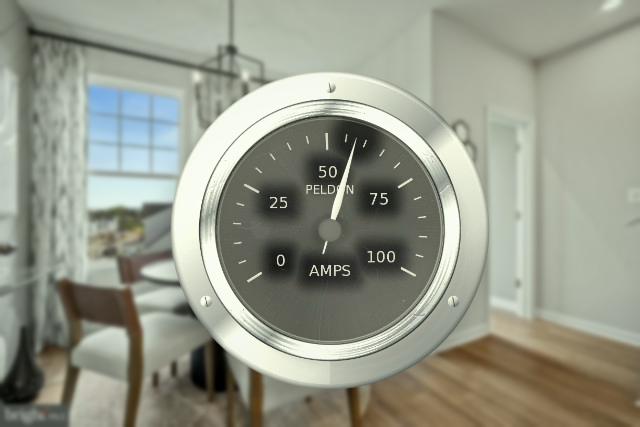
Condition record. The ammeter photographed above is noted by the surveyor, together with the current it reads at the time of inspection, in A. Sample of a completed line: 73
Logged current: 57.5
